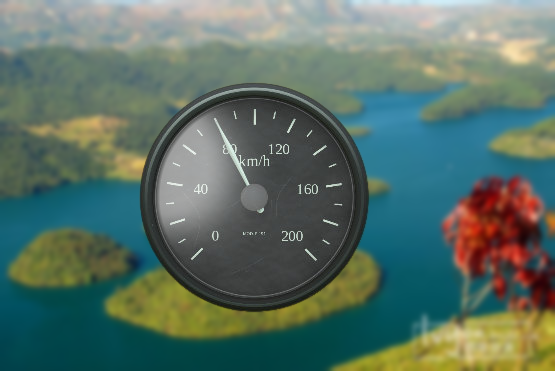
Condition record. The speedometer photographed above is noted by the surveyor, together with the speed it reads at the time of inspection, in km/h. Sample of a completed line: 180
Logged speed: 80
